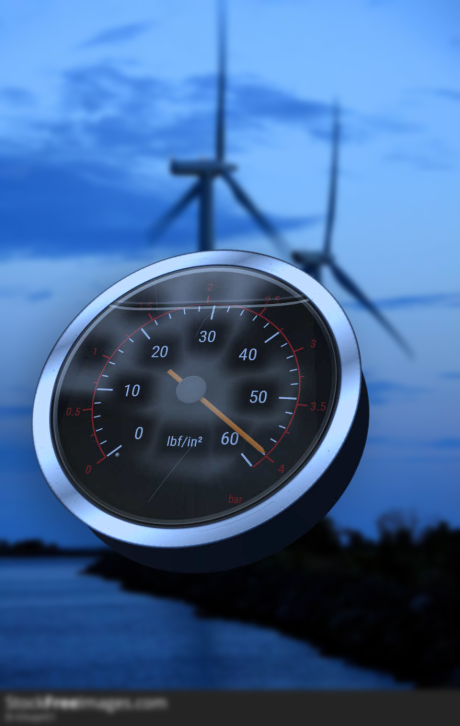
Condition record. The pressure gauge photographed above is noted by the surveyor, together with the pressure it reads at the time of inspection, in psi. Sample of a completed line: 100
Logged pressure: 58
